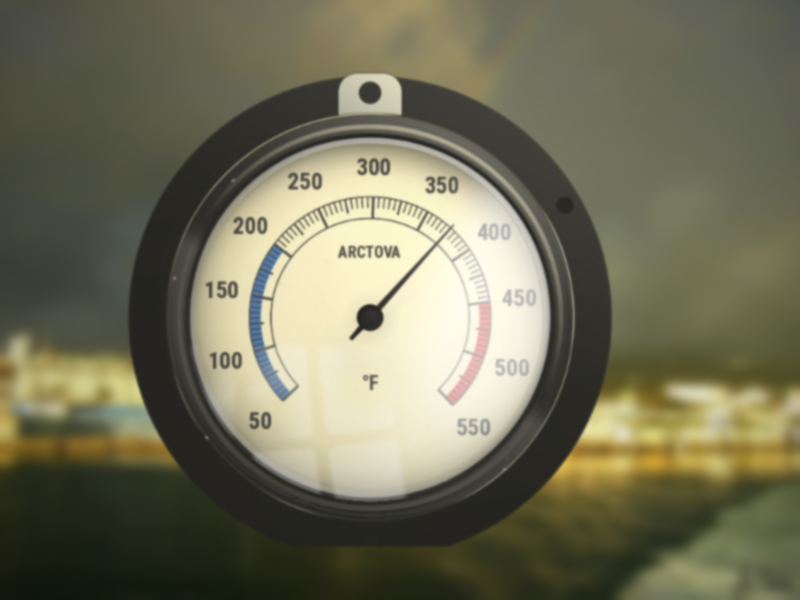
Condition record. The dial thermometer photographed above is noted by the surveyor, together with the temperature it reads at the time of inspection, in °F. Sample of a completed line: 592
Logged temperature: 375
